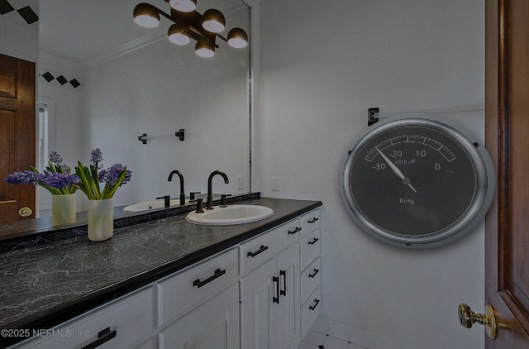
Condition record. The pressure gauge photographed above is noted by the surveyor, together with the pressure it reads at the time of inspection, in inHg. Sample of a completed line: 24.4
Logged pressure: -25
